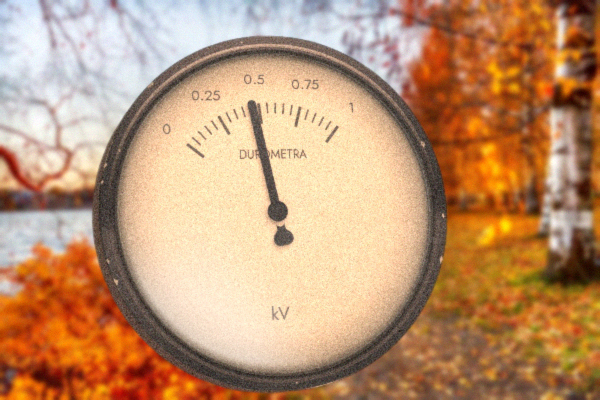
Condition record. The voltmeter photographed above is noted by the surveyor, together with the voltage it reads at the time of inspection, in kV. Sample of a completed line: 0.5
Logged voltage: 0.45
